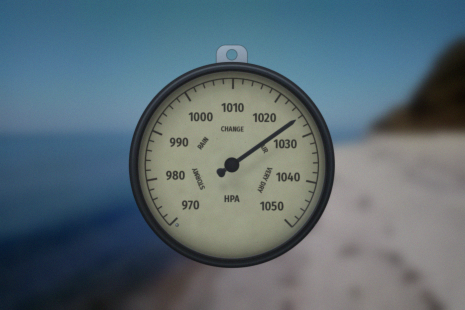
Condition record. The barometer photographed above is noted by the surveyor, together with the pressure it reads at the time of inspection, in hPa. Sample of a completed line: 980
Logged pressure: 1026
